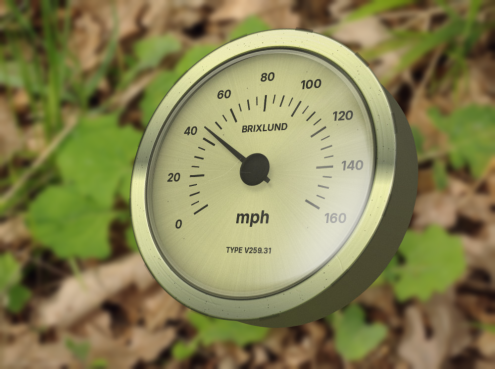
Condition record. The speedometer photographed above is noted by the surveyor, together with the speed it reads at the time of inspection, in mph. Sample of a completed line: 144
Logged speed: 45
